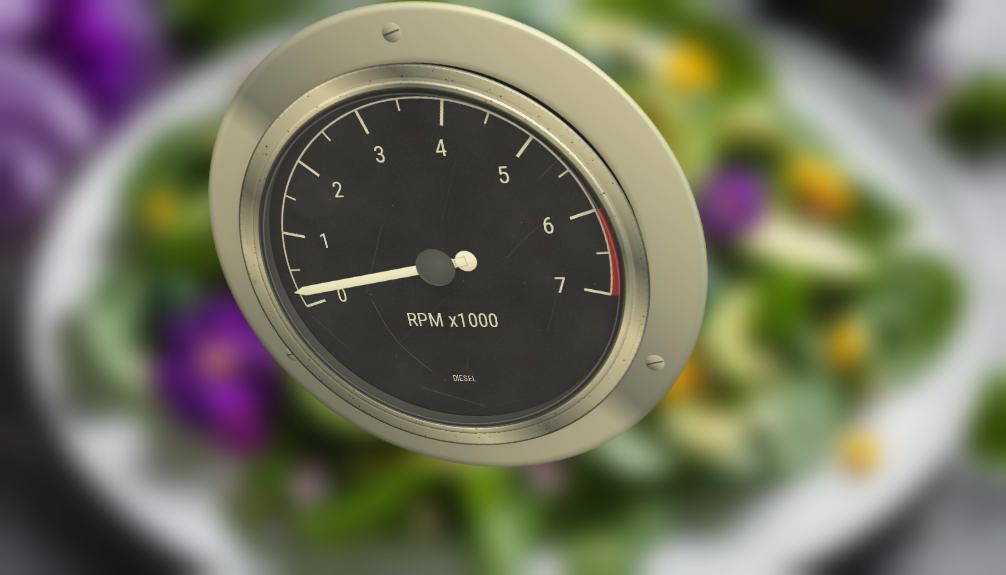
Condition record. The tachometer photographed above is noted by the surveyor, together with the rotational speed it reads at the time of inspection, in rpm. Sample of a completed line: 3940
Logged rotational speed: 250
